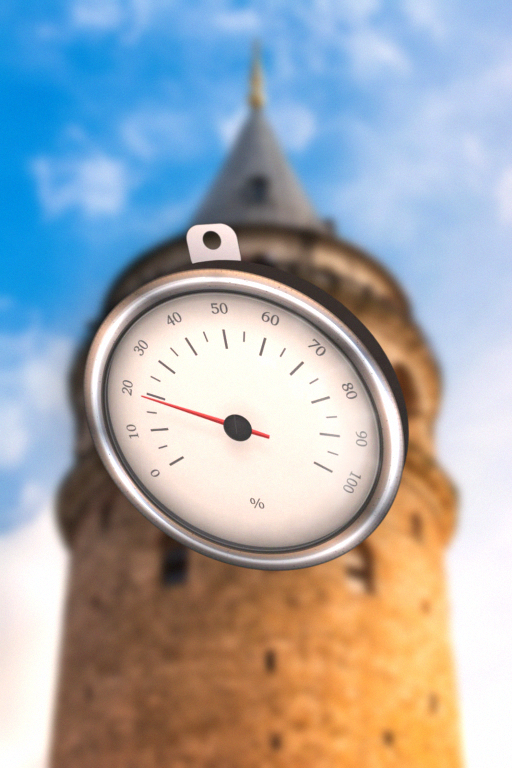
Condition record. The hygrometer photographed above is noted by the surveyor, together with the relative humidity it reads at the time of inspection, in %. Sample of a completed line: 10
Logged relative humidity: 20
